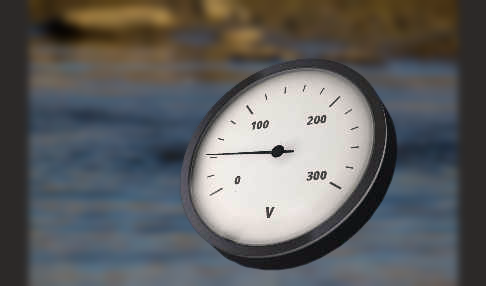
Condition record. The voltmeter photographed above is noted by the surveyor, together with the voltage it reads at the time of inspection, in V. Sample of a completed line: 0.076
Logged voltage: 40
